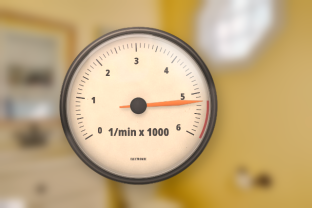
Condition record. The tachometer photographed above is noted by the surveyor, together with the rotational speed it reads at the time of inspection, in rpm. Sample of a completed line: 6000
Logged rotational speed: 5200
